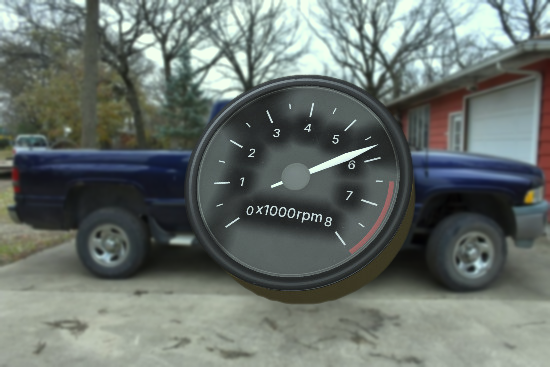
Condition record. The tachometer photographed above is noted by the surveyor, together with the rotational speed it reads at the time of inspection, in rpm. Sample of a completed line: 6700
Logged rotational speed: 5750
